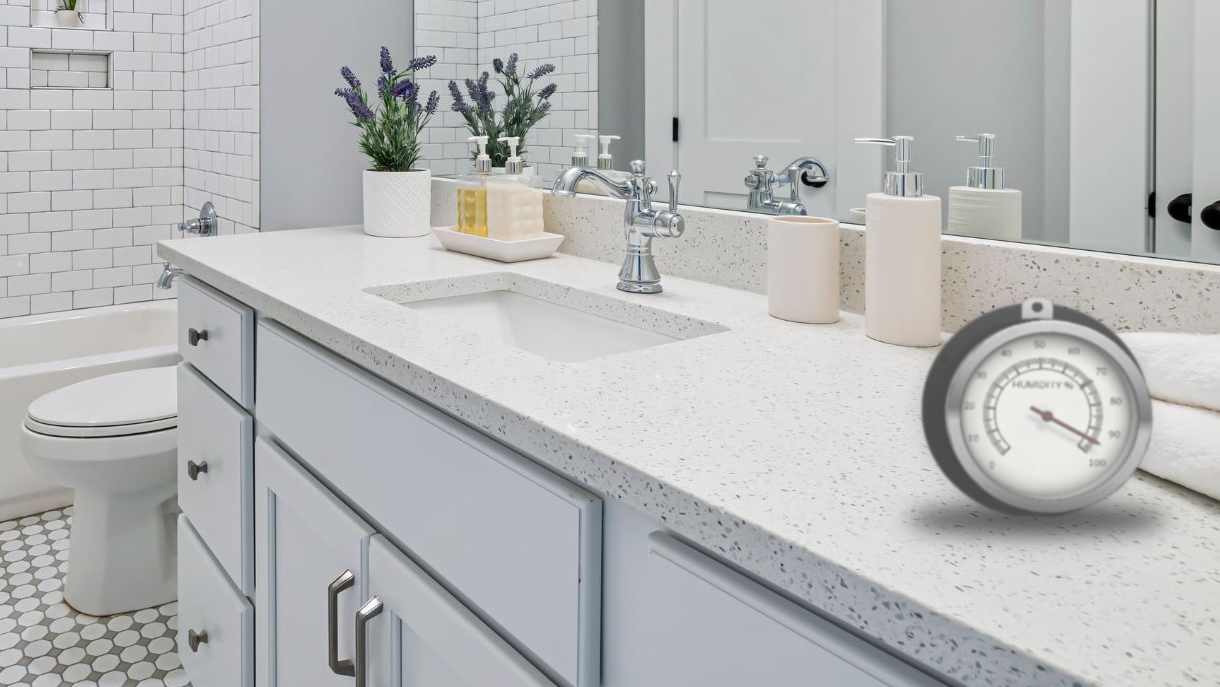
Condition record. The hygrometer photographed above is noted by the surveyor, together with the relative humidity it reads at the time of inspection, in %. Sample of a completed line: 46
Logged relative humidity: 95
